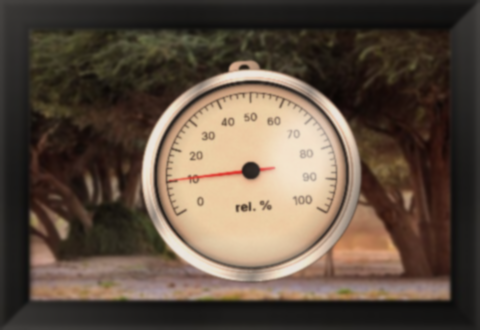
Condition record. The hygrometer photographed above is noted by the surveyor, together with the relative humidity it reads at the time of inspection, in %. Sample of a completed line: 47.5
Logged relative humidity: 10
